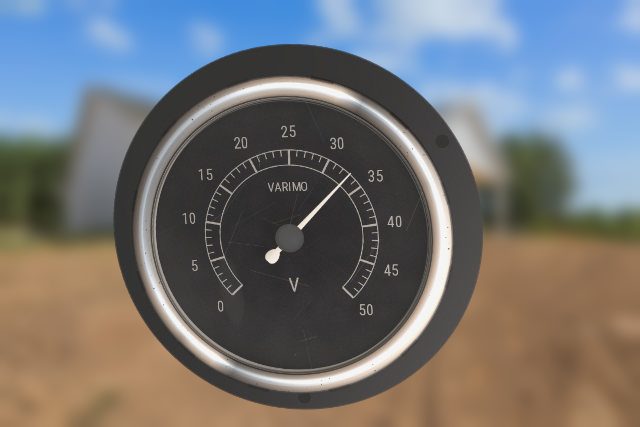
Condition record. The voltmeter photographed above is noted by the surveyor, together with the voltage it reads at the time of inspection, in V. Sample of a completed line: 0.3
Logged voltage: 33
